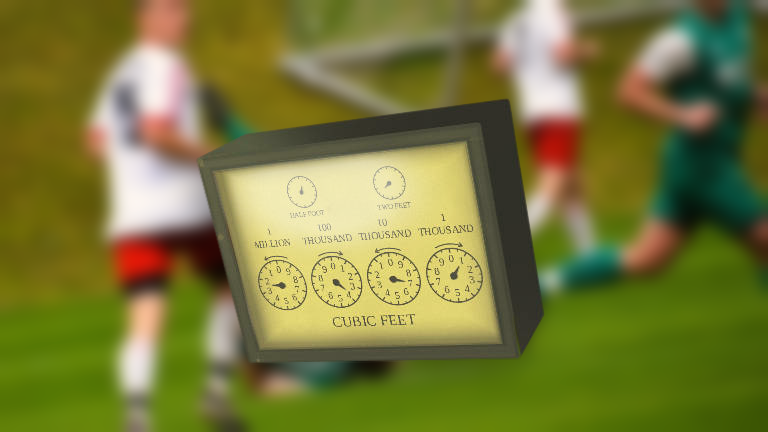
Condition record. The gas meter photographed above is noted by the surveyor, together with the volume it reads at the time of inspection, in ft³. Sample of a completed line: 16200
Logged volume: 237100
